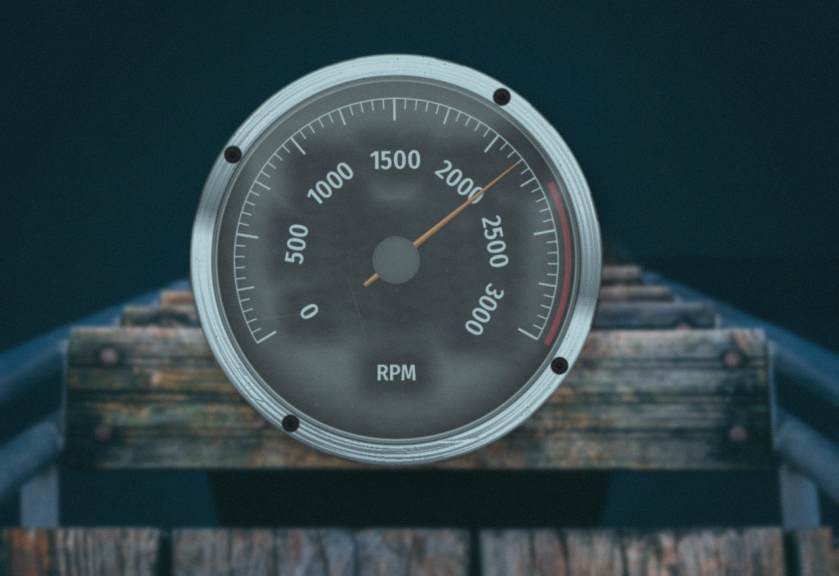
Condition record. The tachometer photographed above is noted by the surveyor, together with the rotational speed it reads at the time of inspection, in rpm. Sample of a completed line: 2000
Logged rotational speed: 2150
